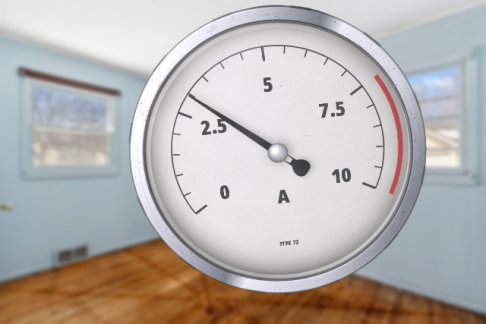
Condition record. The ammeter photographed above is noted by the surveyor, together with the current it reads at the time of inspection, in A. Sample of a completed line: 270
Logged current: 3
